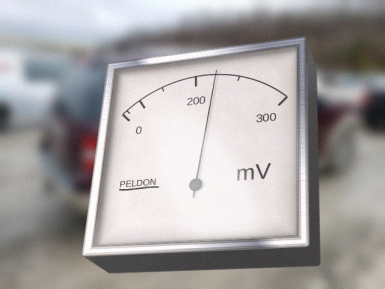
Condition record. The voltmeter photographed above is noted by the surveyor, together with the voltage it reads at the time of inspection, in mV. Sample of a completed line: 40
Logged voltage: 225
